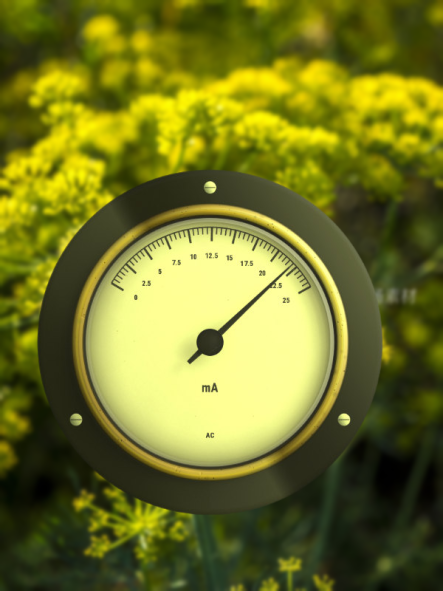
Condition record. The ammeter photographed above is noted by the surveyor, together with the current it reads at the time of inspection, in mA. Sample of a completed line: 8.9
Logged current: 22
